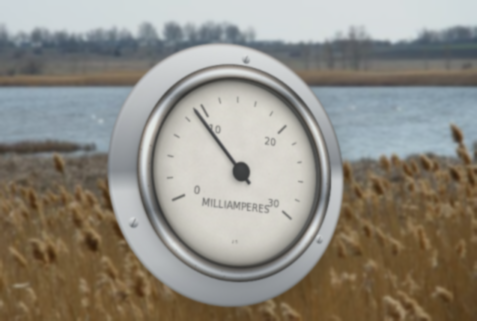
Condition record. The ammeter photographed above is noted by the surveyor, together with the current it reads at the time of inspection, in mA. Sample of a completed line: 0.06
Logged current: 9
